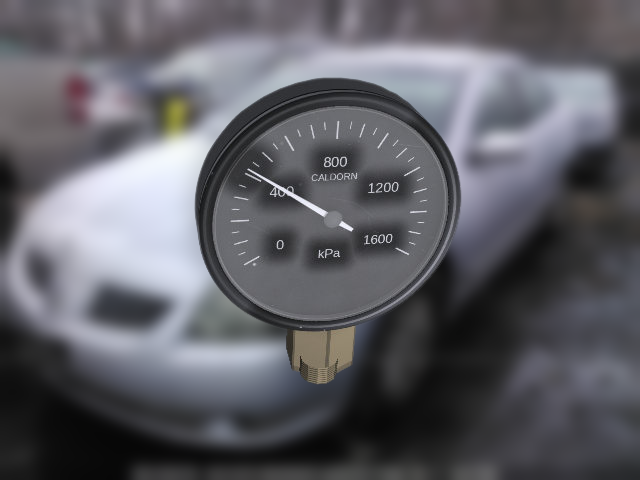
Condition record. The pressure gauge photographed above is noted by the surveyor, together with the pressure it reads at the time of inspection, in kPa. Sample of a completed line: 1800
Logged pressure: 425
